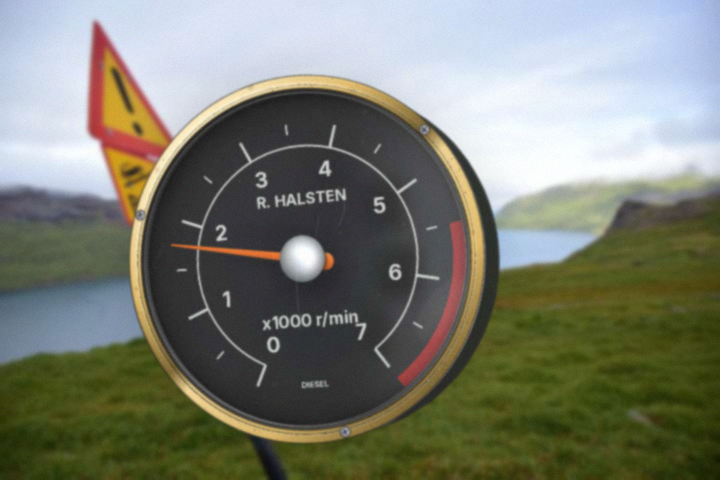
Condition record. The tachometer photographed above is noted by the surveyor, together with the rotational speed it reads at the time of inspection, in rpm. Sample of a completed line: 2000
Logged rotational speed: 1750
